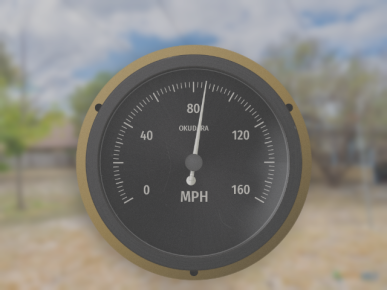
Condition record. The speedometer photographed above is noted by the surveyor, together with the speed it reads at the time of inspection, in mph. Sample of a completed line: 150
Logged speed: 86
